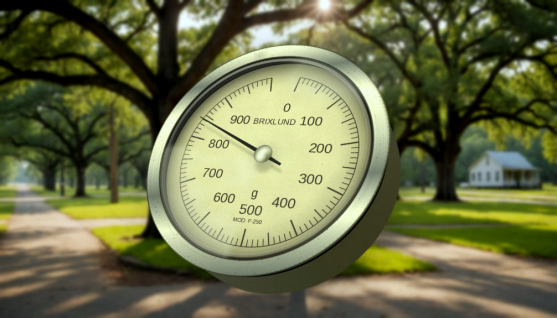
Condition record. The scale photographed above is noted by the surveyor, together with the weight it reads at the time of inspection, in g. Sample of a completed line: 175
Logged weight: 840
